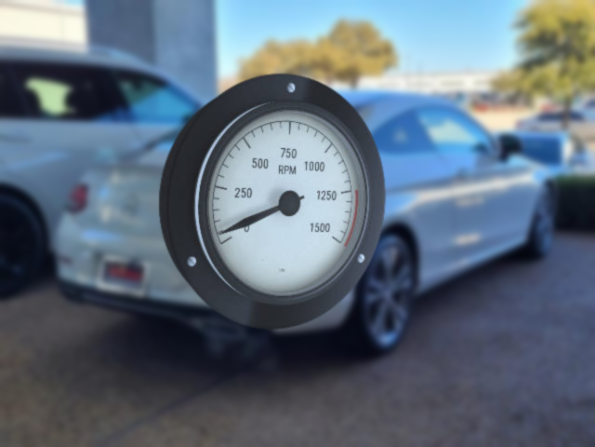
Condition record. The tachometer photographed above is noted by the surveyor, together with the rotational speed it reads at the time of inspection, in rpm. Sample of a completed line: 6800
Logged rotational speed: 50
